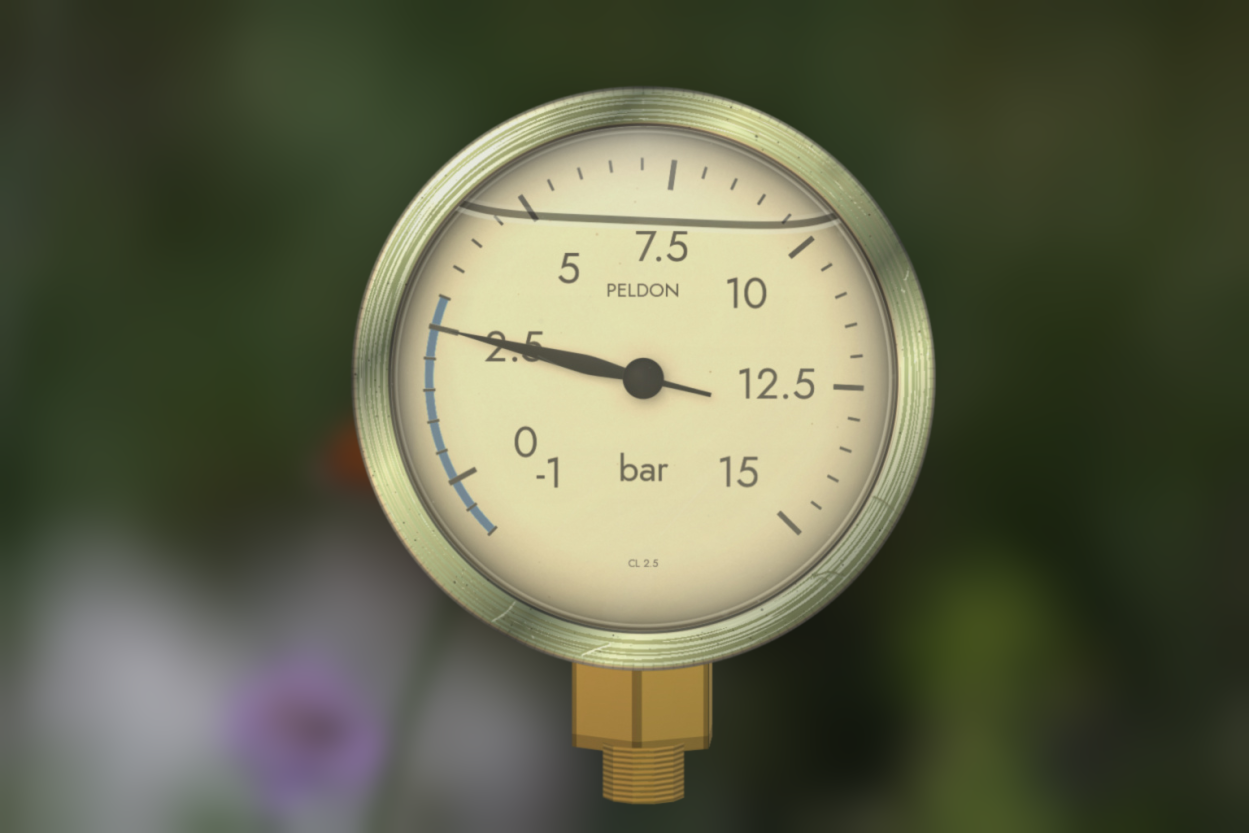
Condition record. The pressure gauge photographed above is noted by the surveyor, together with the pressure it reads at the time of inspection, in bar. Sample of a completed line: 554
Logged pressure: 2.5
